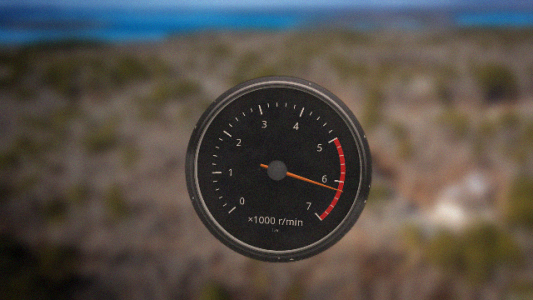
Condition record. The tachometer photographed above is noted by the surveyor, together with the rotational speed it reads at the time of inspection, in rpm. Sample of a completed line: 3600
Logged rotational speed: 6200
